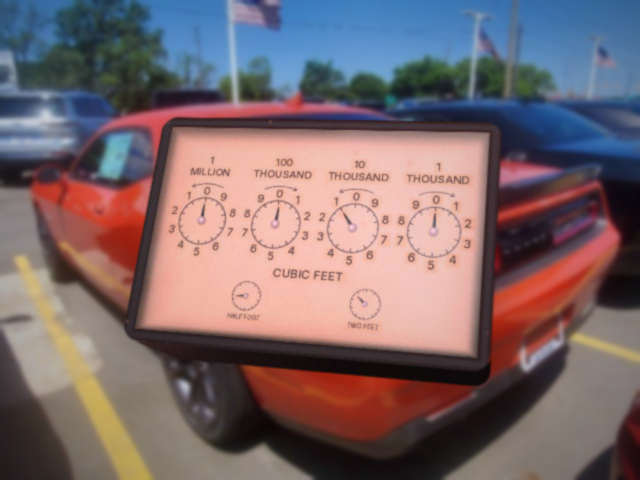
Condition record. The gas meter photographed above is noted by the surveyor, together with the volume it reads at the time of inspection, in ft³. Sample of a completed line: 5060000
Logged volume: 1000
